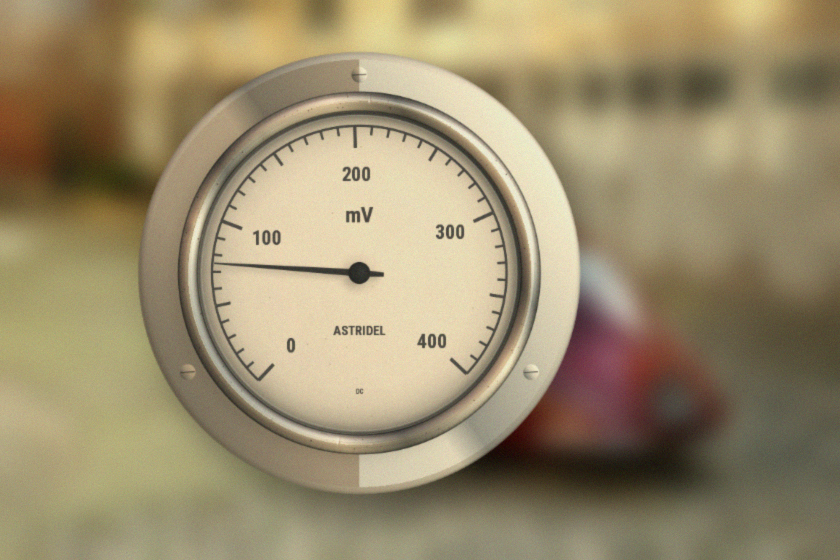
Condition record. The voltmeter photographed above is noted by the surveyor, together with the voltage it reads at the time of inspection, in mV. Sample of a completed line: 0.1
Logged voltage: 75
